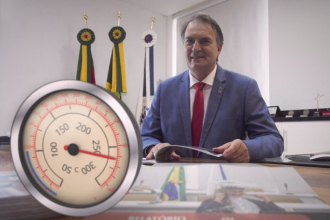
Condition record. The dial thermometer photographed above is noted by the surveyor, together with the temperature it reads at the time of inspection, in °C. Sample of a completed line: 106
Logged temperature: 262.5
